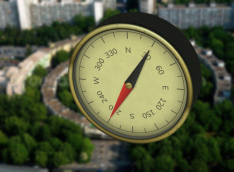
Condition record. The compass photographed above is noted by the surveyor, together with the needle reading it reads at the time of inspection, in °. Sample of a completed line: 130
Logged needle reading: 210
